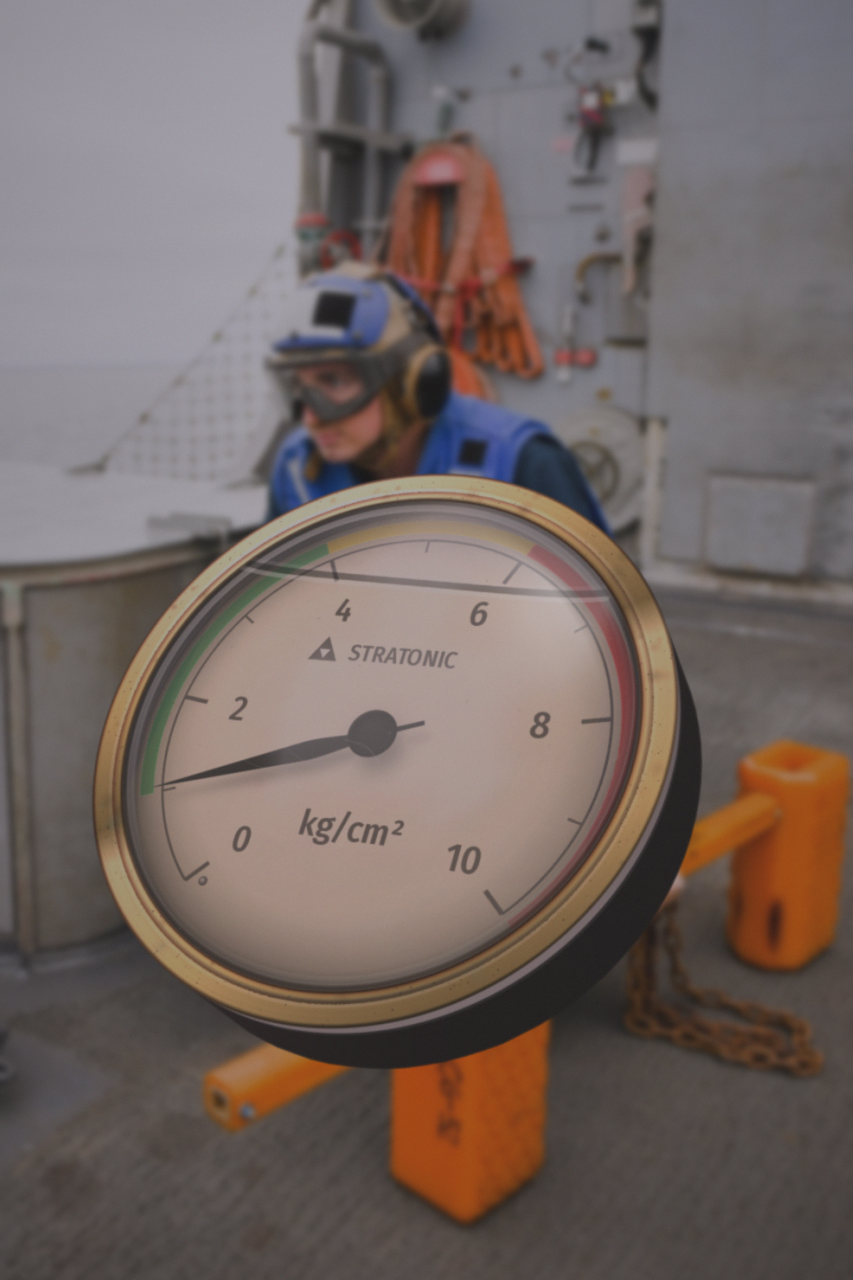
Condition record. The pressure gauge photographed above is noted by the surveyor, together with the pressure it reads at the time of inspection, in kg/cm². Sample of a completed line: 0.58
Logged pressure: 1
